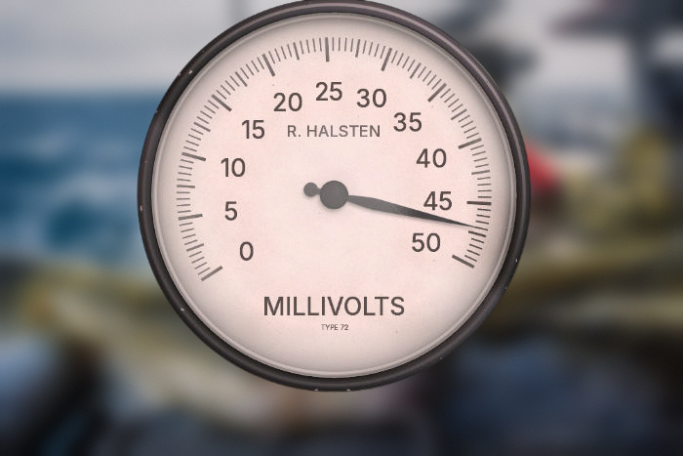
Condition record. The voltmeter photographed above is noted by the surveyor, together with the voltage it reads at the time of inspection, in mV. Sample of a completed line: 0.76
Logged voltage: 47
